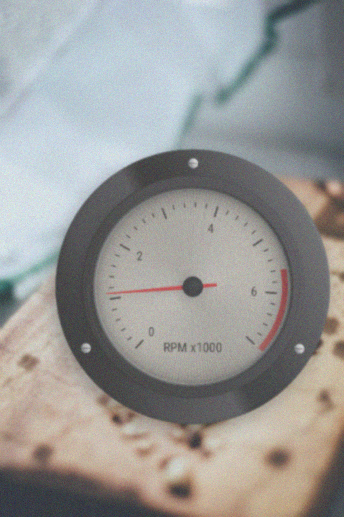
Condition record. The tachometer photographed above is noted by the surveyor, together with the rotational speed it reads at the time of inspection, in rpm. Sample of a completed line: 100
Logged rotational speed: 1100
